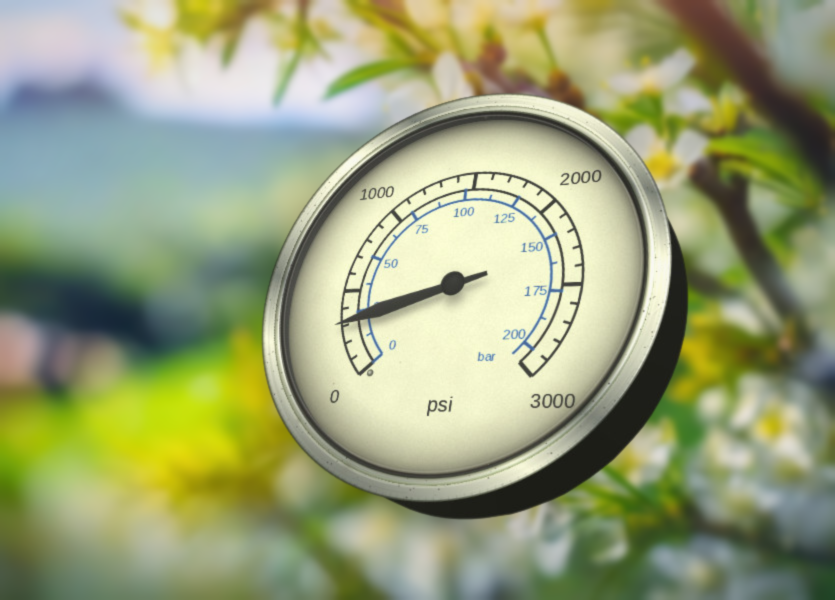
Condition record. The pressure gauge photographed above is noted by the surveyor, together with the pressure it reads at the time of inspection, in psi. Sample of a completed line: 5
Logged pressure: 300
